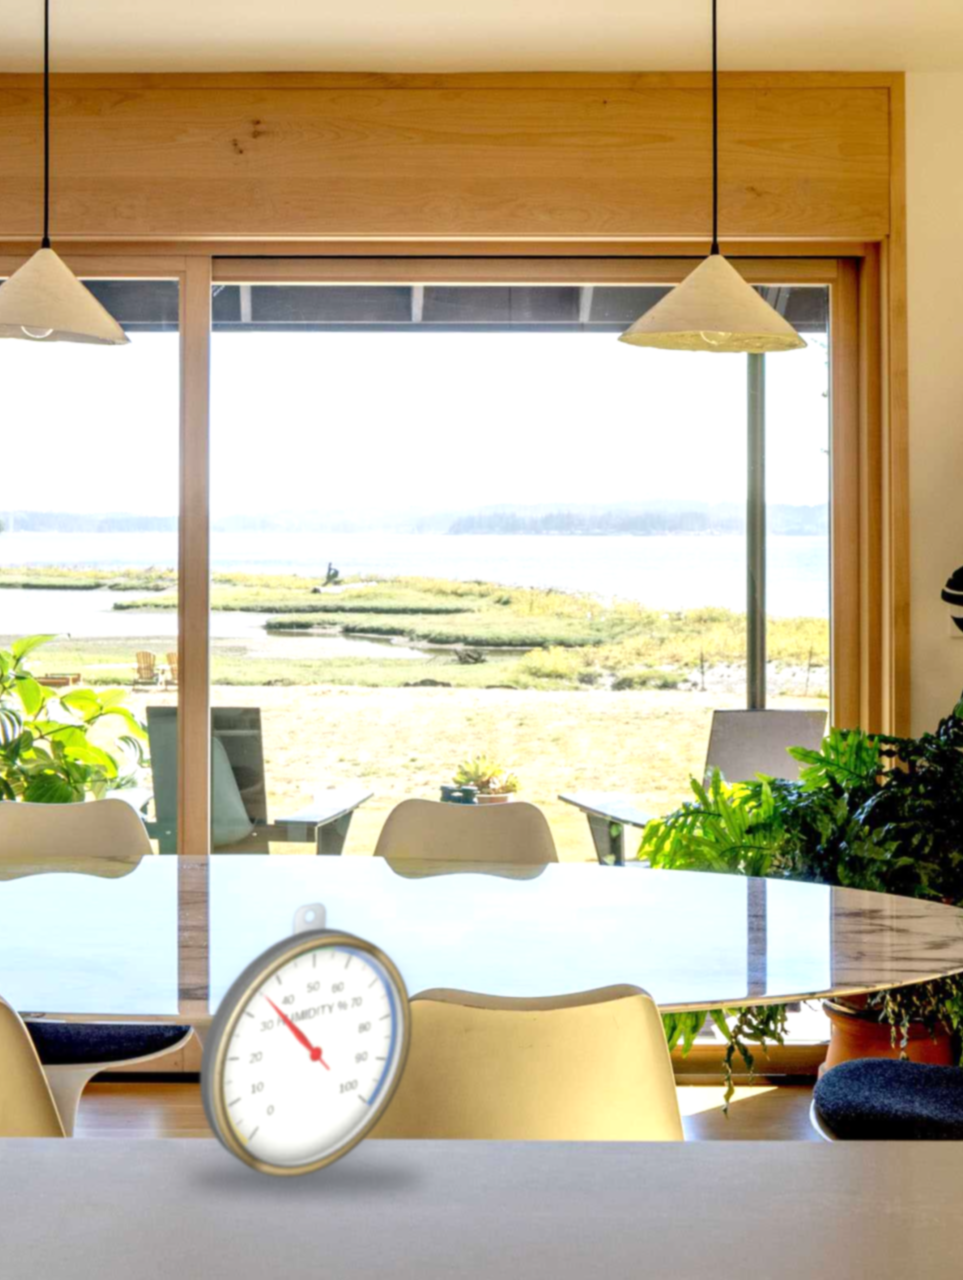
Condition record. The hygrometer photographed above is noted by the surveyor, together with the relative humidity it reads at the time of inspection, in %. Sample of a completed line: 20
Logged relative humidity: 35
